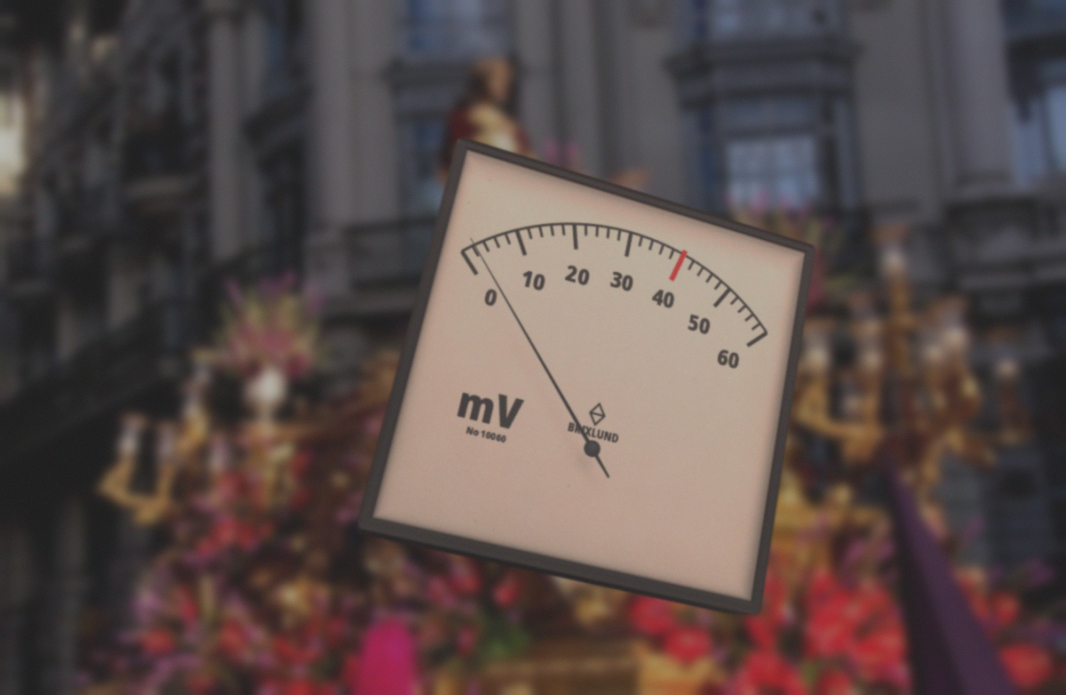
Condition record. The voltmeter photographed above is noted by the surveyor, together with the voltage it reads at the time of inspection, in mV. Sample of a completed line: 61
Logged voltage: 2
